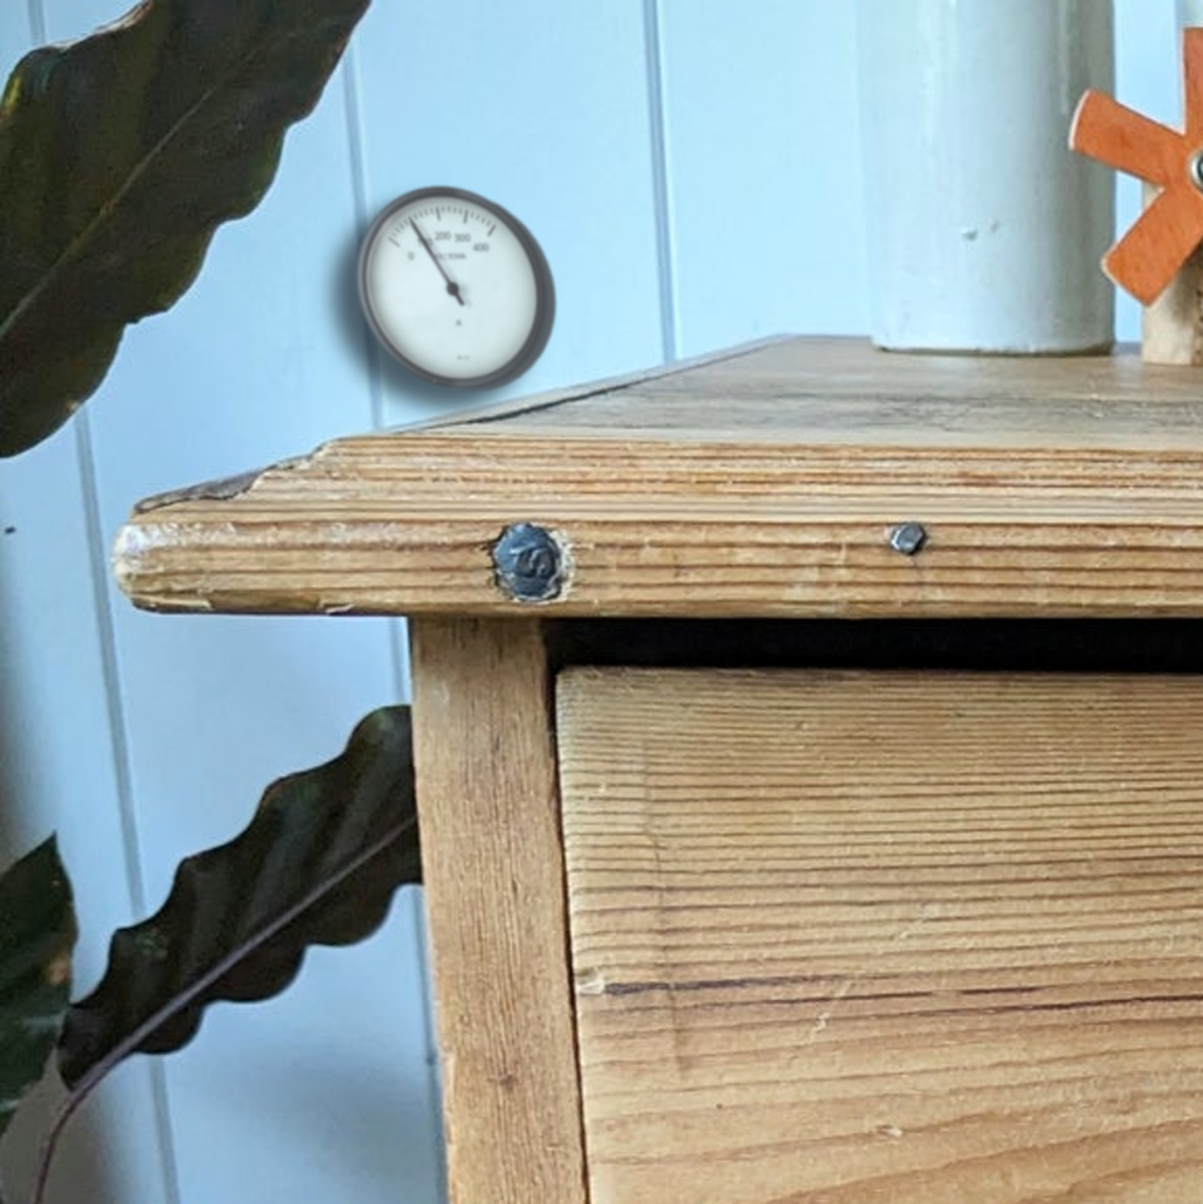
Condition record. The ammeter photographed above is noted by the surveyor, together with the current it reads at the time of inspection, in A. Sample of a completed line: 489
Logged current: 100
